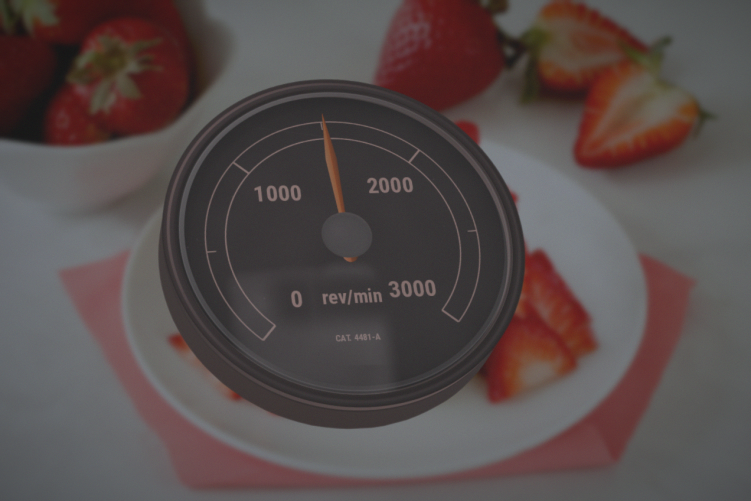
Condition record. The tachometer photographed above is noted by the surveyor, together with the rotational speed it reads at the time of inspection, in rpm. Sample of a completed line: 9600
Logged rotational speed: 1500
